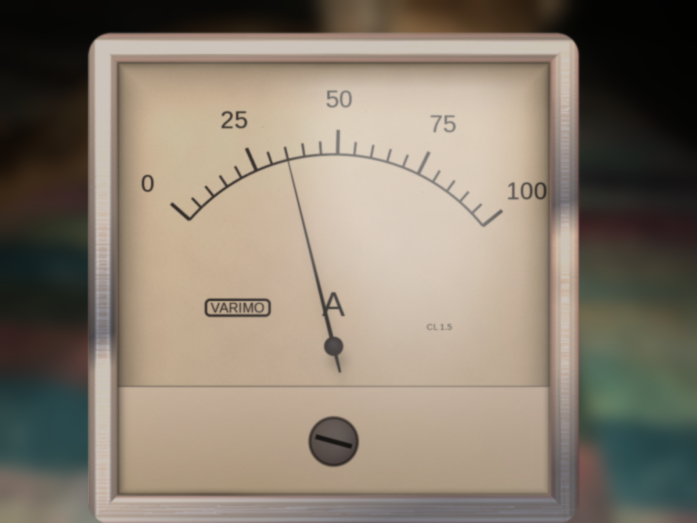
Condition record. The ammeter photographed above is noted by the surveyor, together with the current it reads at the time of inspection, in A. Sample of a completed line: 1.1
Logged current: 35
